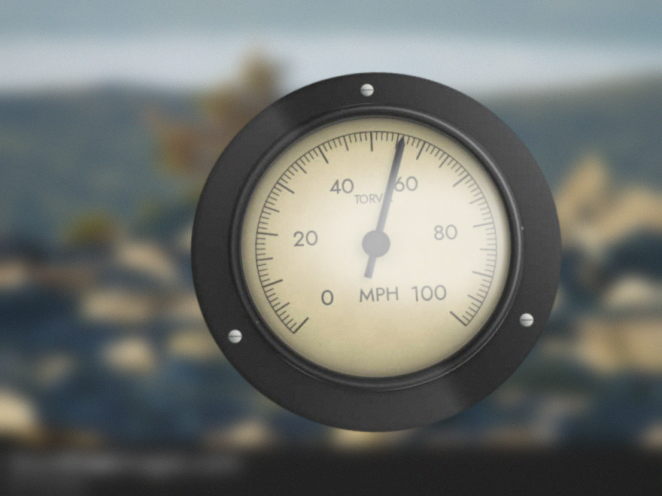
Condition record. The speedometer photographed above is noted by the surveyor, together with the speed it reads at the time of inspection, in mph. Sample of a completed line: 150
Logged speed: 56
